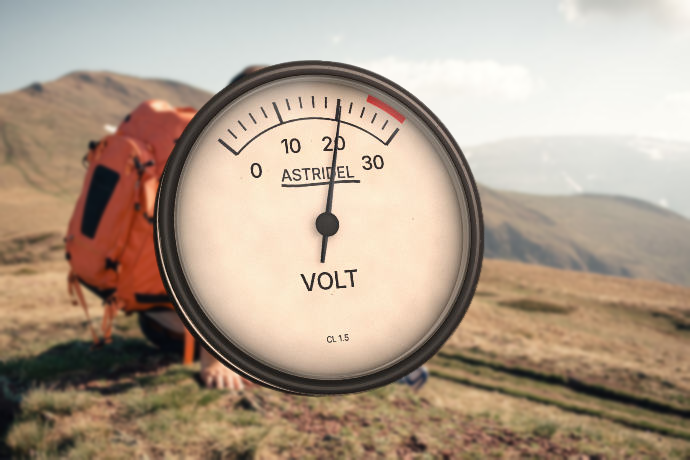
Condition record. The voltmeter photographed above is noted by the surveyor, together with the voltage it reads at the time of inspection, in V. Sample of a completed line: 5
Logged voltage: 20
